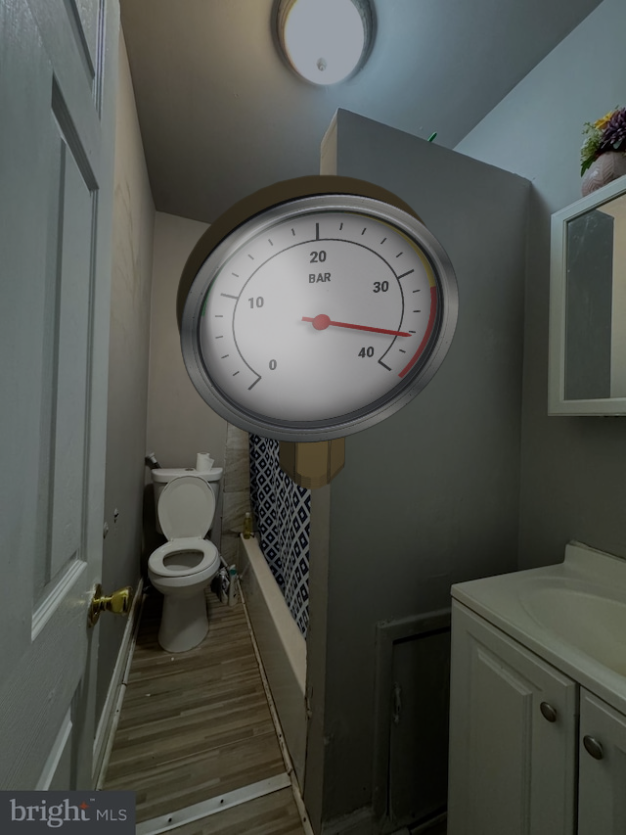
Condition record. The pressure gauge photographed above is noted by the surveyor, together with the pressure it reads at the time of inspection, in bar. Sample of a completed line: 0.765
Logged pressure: 36
